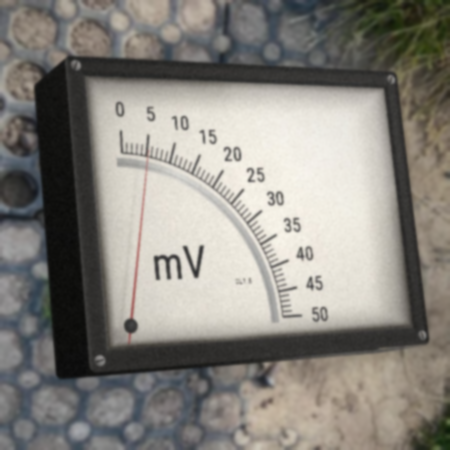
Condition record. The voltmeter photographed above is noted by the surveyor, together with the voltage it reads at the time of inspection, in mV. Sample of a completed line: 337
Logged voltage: 5
